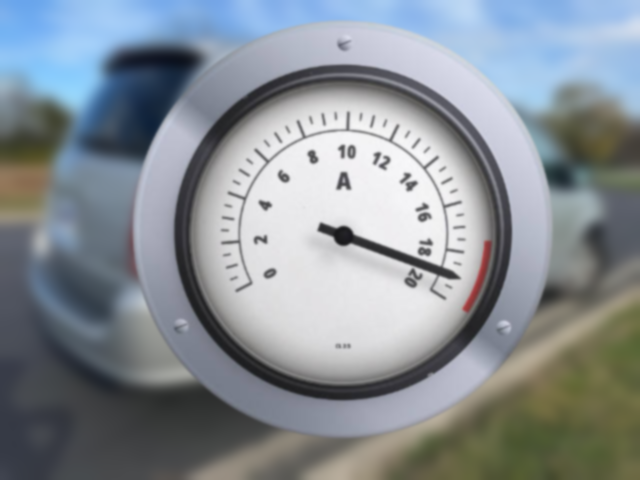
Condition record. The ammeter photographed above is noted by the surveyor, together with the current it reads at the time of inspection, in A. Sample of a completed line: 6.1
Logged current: 19
